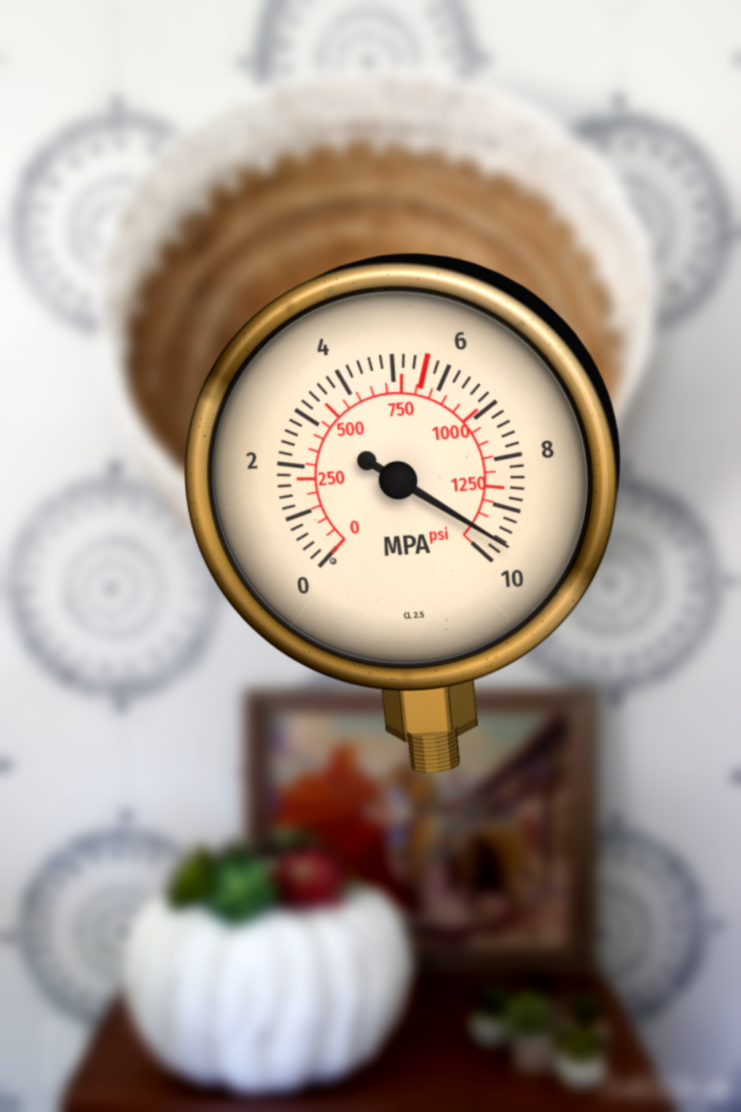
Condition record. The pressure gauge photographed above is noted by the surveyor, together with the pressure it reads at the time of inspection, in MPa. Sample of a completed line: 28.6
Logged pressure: 9.6
